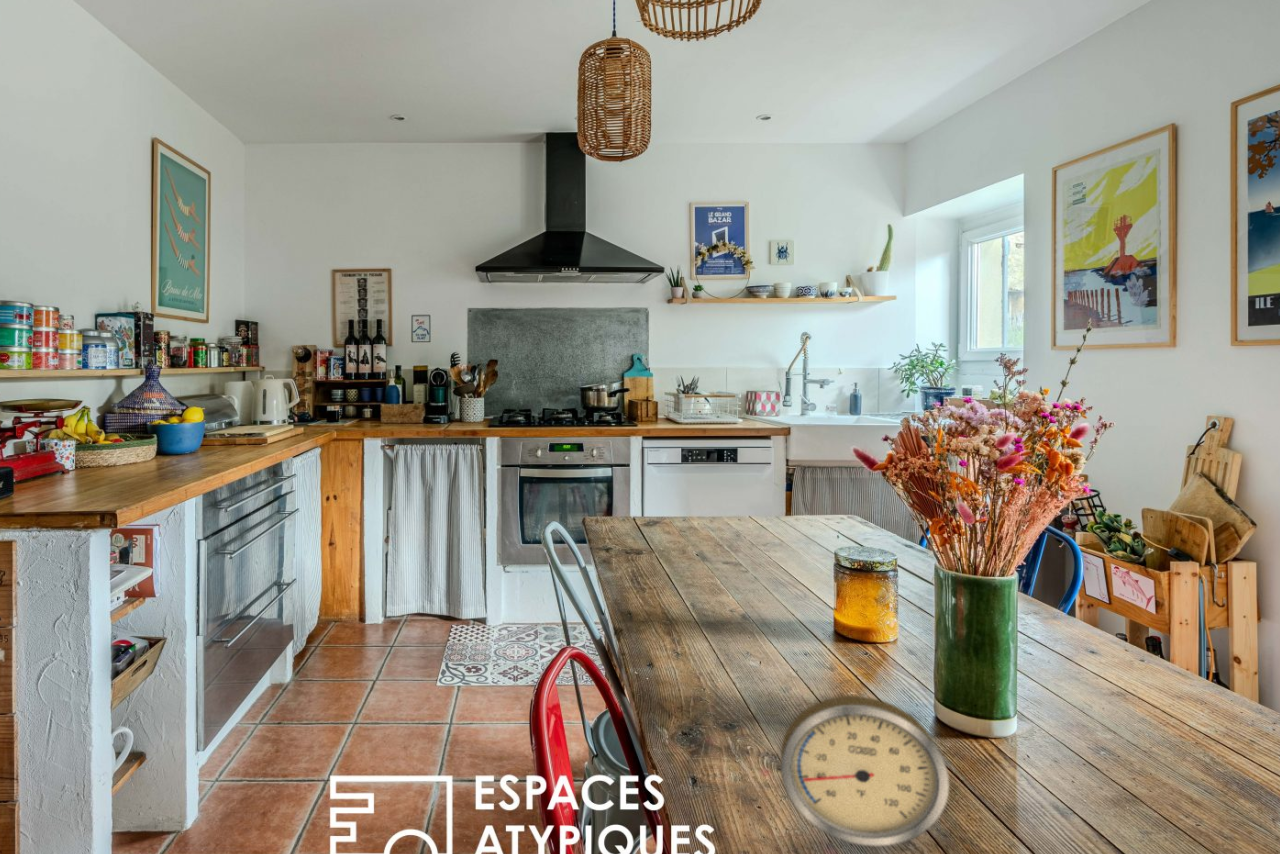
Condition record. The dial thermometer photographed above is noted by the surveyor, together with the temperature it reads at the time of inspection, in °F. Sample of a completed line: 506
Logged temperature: -40
